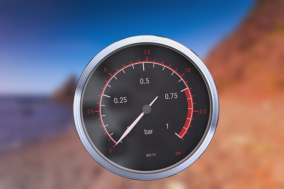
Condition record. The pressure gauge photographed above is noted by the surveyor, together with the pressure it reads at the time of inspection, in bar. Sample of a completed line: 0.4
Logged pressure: 0
